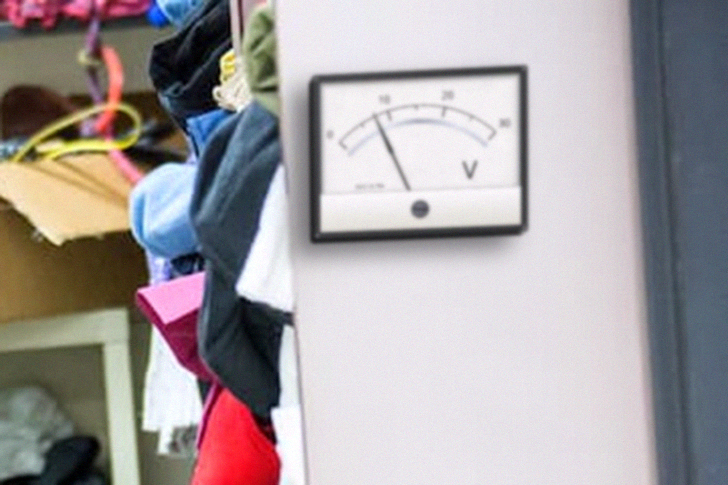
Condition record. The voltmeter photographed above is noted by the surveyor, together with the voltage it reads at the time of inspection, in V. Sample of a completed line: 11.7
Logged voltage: 7.5
